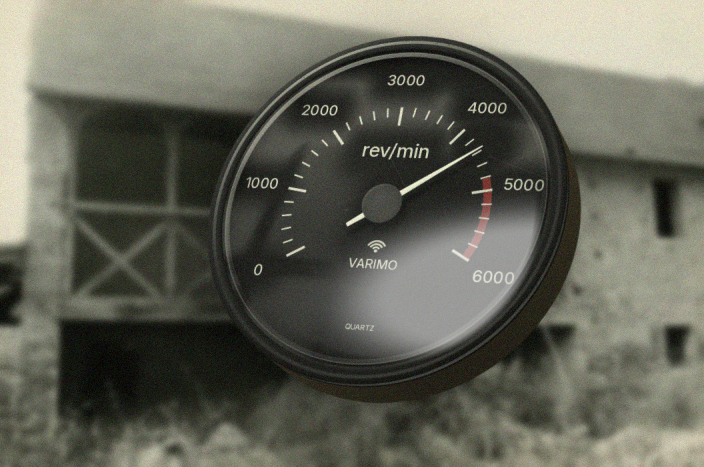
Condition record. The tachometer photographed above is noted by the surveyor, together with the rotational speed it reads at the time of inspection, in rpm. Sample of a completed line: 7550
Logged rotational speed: 4400
